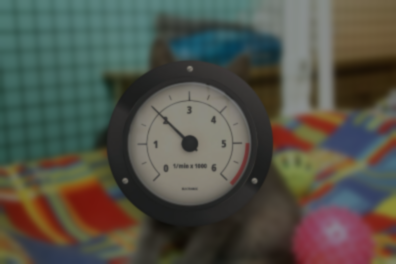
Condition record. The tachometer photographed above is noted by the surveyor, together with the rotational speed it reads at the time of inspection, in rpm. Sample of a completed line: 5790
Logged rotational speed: 2000
